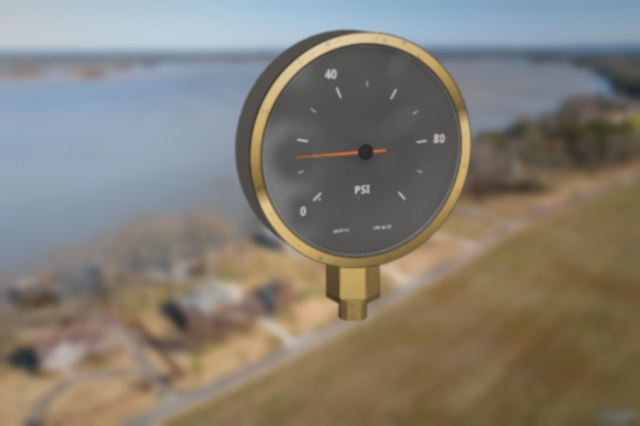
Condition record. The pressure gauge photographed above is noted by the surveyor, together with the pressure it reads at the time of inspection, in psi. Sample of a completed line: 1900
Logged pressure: 15
